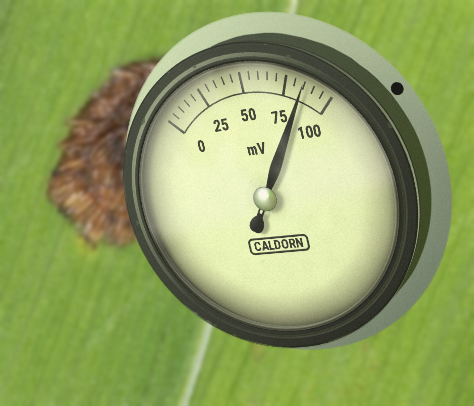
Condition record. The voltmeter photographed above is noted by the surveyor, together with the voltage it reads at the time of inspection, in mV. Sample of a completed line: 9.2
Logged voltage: 85
